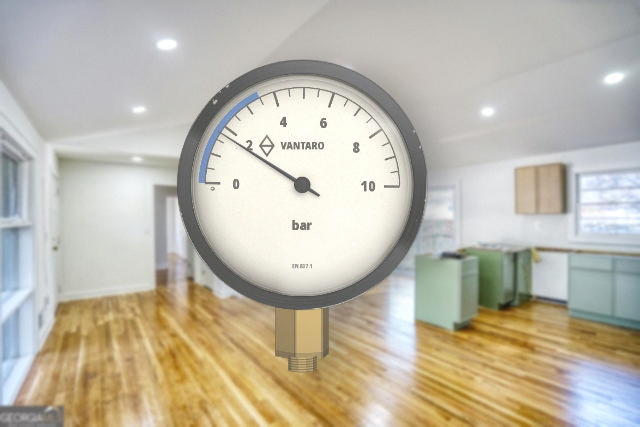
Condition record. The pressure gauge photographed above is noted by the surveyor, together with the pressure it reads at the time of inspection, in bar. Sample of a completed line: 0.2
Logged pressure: 1.75
